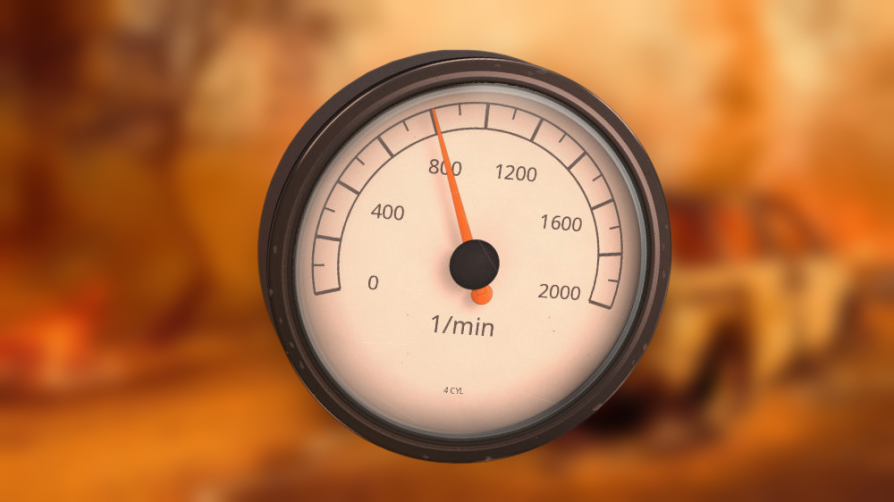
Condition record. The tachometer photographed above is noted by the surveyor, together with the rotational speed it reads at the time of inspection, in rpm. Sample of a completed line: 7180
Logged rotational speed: 800
